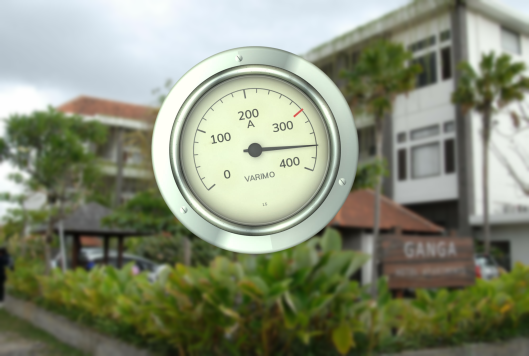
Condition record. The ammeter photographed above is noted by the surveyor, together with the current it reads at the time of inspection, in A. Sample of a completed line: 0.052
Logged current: 360
